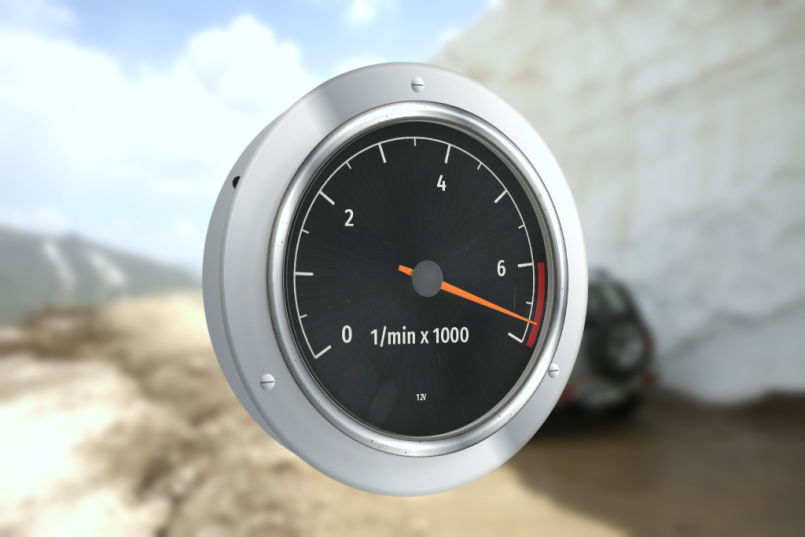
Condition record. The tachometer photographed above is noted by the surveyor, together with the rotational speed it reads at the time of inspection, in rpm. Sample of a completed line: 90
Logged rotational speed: 6750
